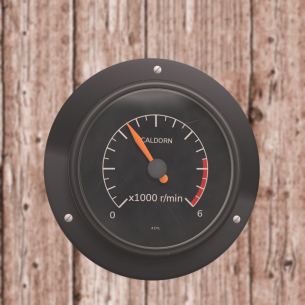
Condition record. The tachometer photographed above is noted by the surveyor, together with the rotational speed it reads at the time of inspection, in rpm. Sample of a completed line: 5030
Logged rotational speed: 2250
